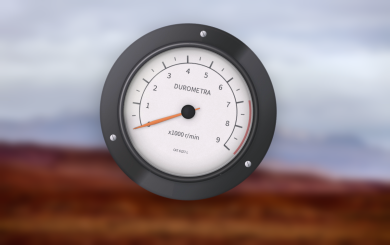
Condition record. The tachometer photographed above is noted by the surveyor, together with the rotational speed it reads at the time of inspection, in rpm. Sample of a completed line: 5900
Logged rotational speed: 0
